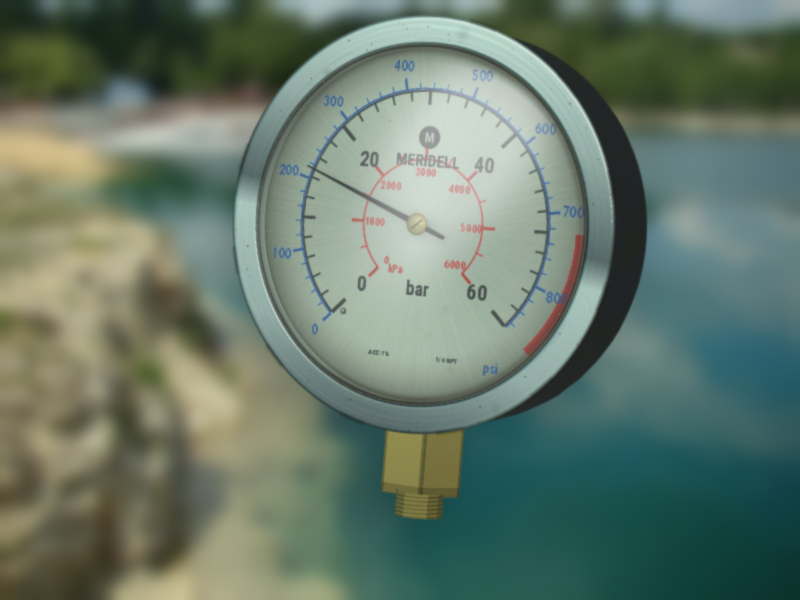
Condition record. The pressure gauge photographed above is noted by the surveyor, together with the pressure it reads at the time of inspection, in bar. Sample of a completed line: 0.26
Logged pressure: 15
